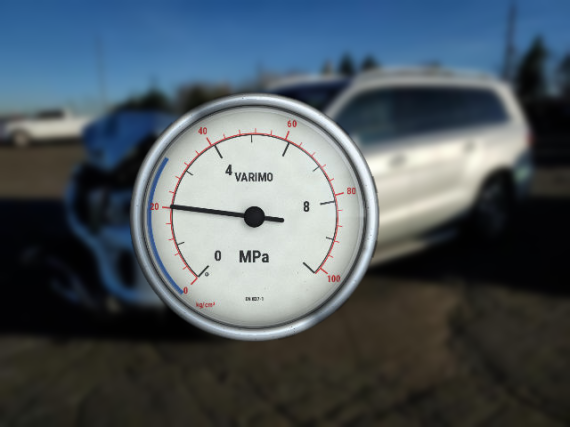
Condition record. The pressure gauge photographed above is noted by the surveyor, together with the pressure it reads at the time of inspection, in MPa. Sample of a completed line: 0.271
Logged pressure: 2
